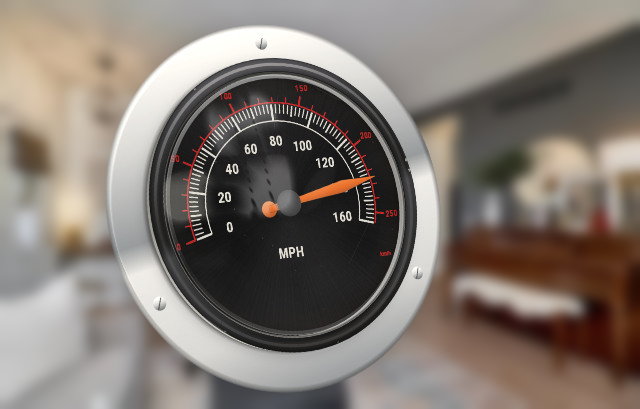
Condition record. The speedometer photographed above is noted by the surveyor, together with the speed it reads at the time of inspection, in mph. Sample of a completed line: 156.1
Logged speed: 140
